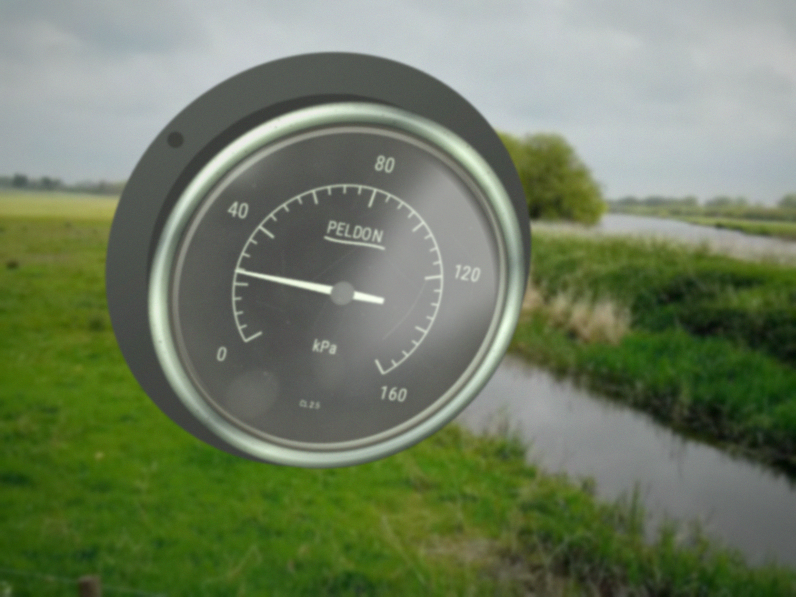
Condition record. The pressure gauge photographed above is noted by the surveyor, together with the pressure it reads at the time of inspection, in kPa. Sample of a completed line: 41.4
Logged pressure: 25
